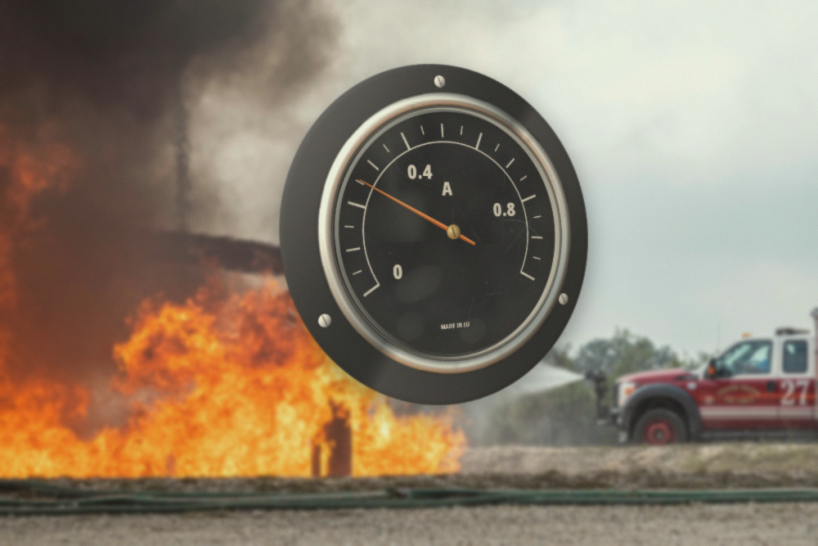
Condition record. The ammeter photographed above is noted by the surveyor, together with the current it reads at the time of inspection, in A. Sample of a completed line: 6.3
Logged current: 0.25
